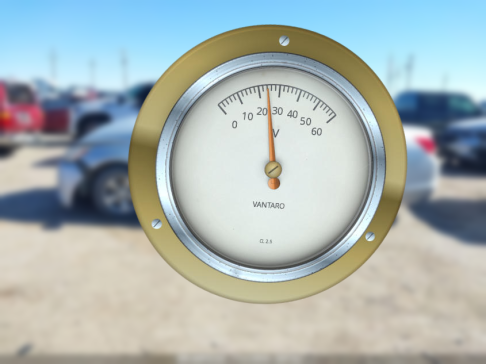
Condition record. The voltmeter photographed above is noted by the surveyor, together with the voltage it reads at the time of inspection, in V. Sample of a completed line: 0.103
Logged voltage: 24
